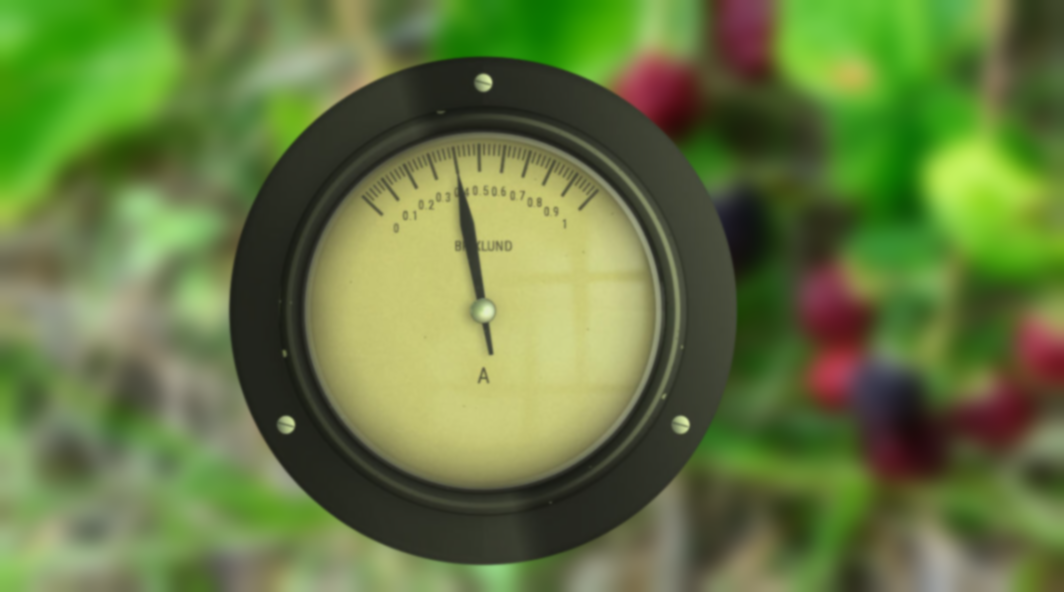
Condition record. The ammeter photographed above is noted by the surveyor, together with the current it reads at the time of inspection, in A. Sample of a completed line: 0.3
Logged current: 0.4
